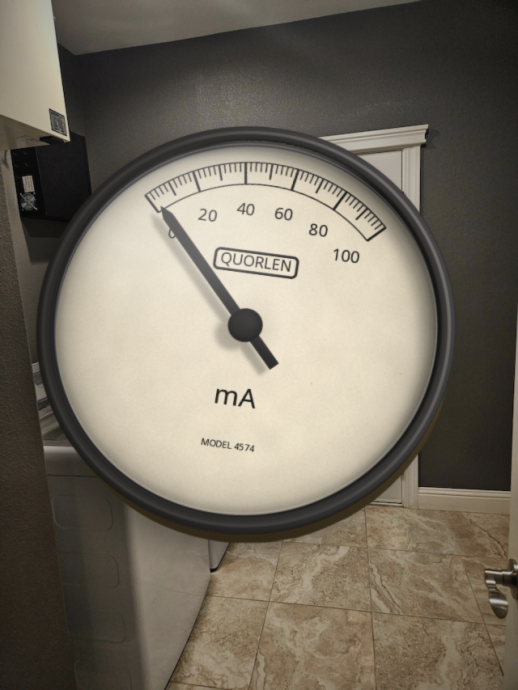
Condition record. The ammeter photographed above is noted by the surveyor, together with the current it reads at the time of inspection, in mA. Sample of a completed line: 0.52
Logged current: 2
